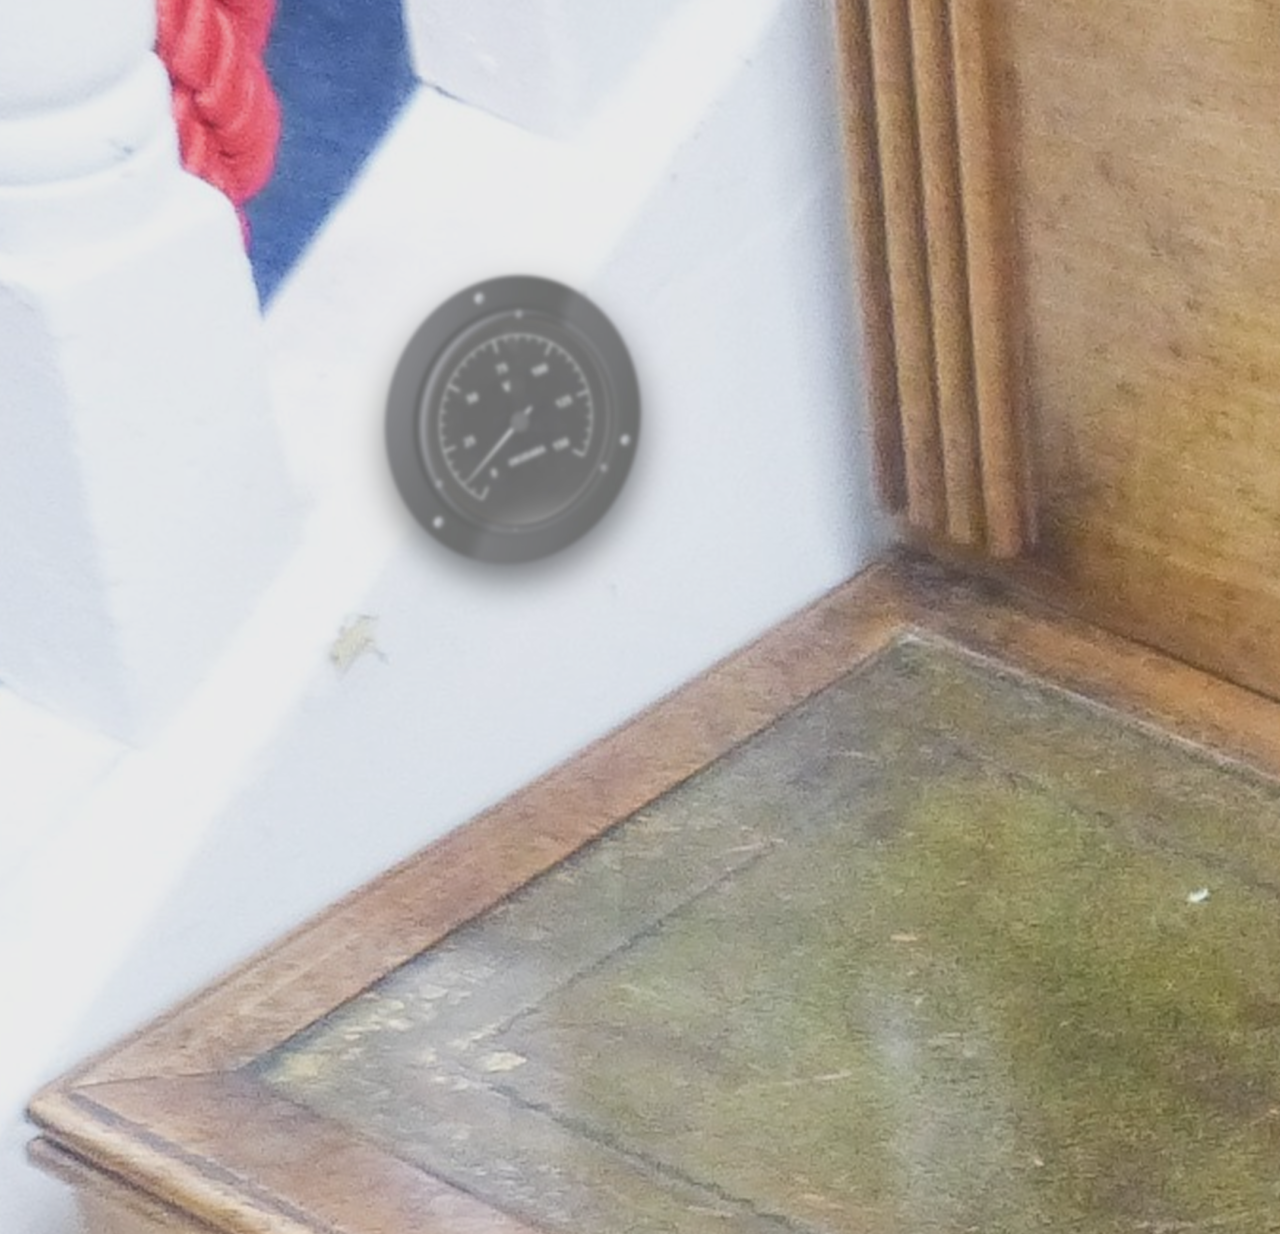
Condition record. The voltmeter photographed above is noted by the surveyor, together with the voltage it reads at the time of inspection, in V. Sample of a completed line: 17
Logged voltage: 10
